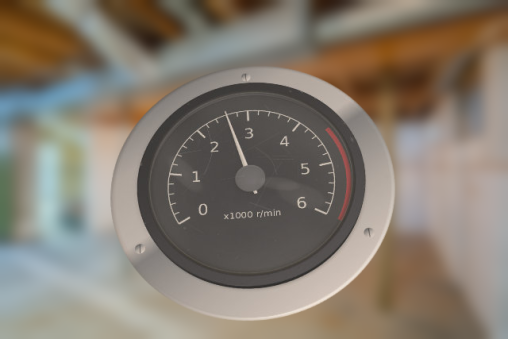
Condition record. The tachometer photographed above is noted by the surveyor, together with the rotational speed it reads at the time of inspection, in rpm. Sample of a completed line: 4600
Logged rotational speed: 2600
